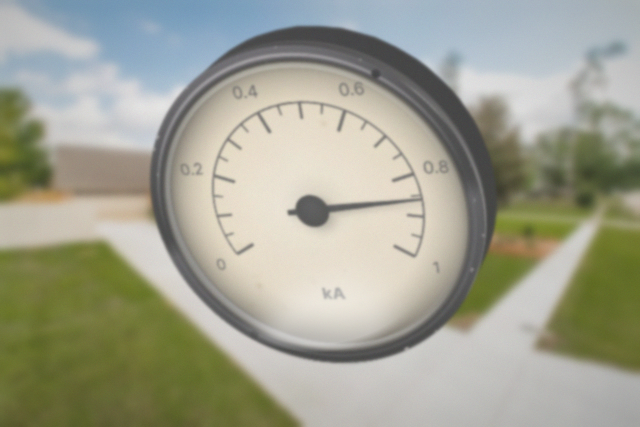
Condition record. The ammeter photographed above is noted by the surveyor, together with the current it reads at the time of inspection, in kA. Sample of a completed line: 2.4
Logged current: 0.85
